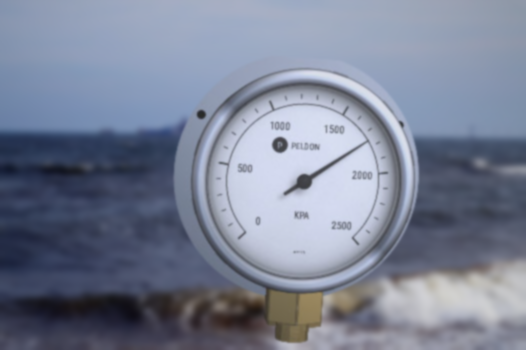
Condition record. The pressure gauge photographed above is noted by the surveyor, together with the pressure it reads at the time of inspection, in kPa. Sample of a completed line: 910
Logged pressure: 1750
